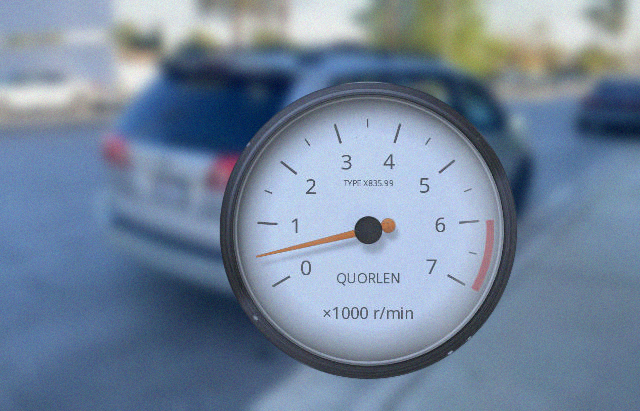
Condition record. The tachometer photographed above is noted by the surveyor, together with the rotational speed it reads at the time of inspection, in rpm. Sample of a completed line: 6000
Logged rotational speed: 500
